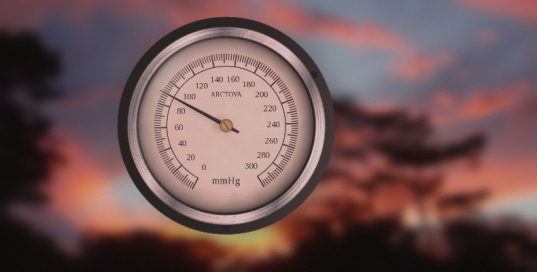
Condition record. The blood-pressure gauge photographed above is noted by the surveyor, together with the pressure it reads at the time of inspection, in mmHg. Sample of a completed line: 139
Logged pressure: 90
